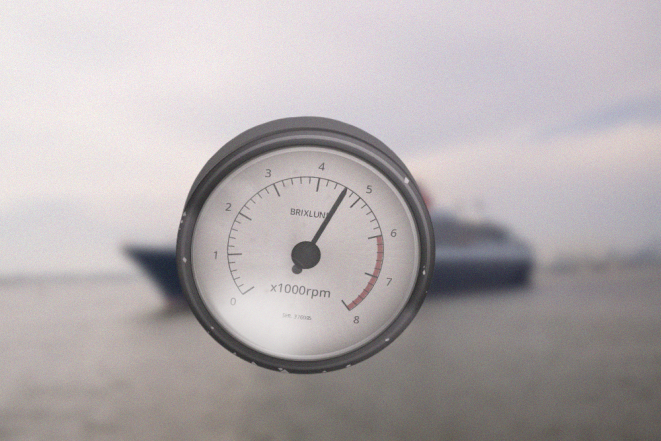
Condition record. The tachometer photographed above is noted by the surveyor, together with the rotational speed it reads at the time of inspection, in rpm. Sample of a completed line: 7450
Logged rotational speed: 4600
